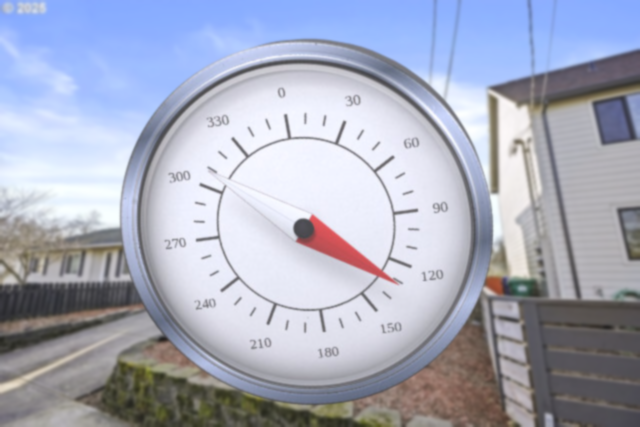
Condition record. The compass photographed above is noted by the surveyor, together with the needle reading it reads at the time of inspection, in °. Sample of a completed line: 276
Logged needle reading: 130
